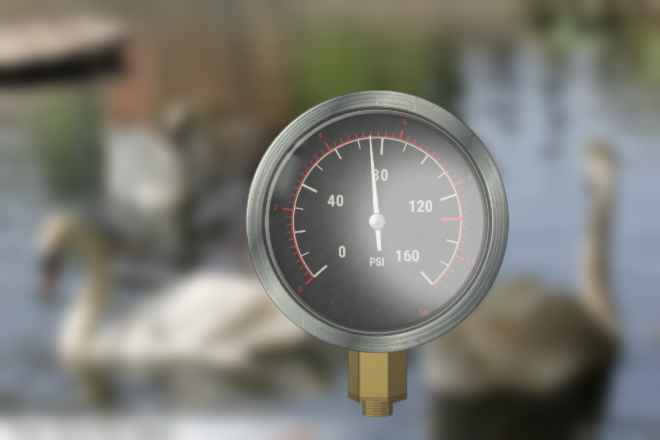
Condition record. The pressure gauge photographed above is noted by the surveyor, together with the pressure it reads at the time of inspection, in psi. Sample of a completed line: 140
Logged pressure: 75
